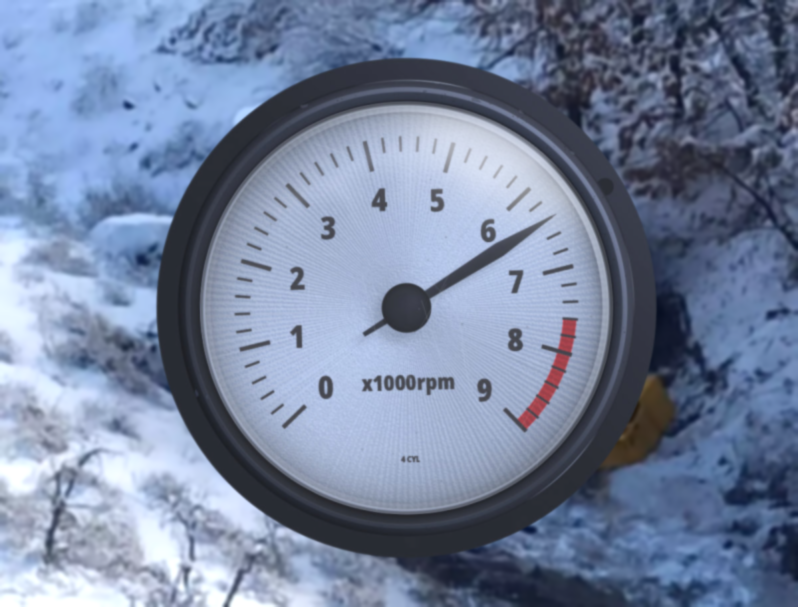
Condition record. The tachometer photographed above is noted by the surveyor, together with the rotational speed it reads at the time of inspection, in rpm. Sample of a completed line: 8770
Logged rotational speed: 6400
